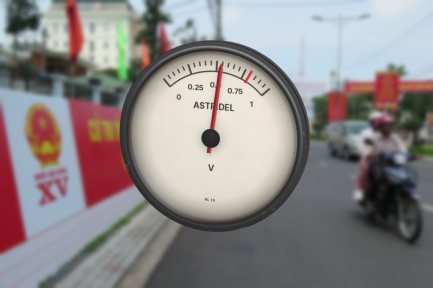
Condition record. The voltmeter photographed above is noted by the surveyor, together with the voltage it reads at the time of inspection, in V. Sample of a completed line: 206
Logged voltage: 0.55
